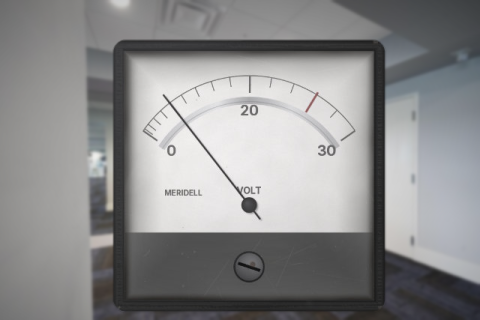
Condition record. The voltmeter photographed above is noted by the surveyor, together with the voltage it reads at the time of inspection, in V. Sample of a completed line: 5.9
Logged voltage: 10
